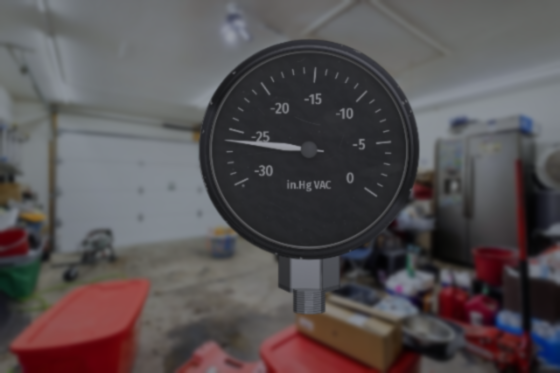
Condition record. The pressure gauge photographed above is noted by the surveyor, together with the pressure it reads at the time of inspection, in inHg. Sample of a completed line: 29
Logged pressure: -26
